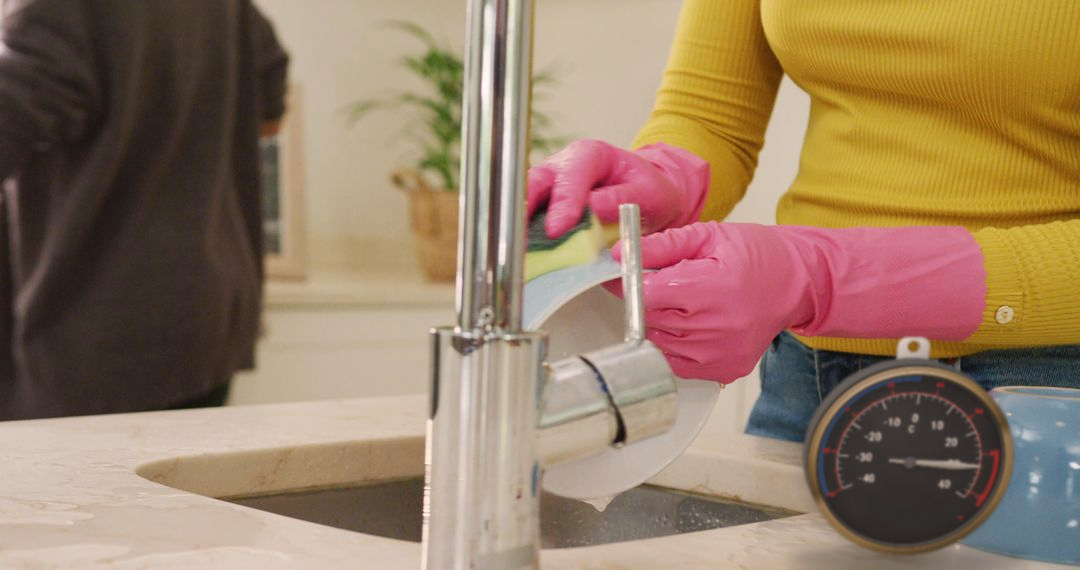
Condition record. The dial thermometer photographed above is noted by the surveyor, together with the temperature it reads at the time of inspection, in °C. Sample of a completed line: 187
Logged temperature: 30
